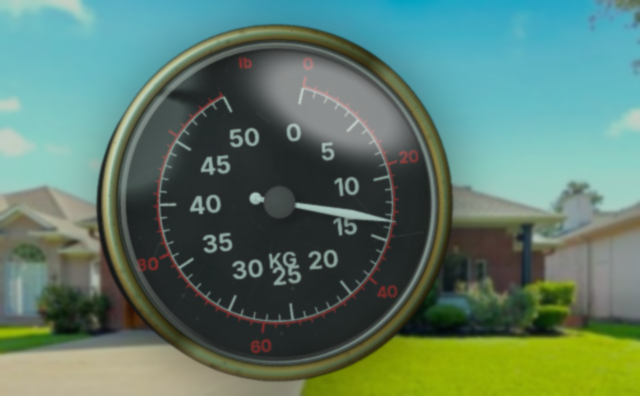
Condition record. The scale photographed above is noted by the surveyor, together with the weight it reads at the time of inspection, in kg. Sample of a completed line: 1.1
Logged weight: 13.5
